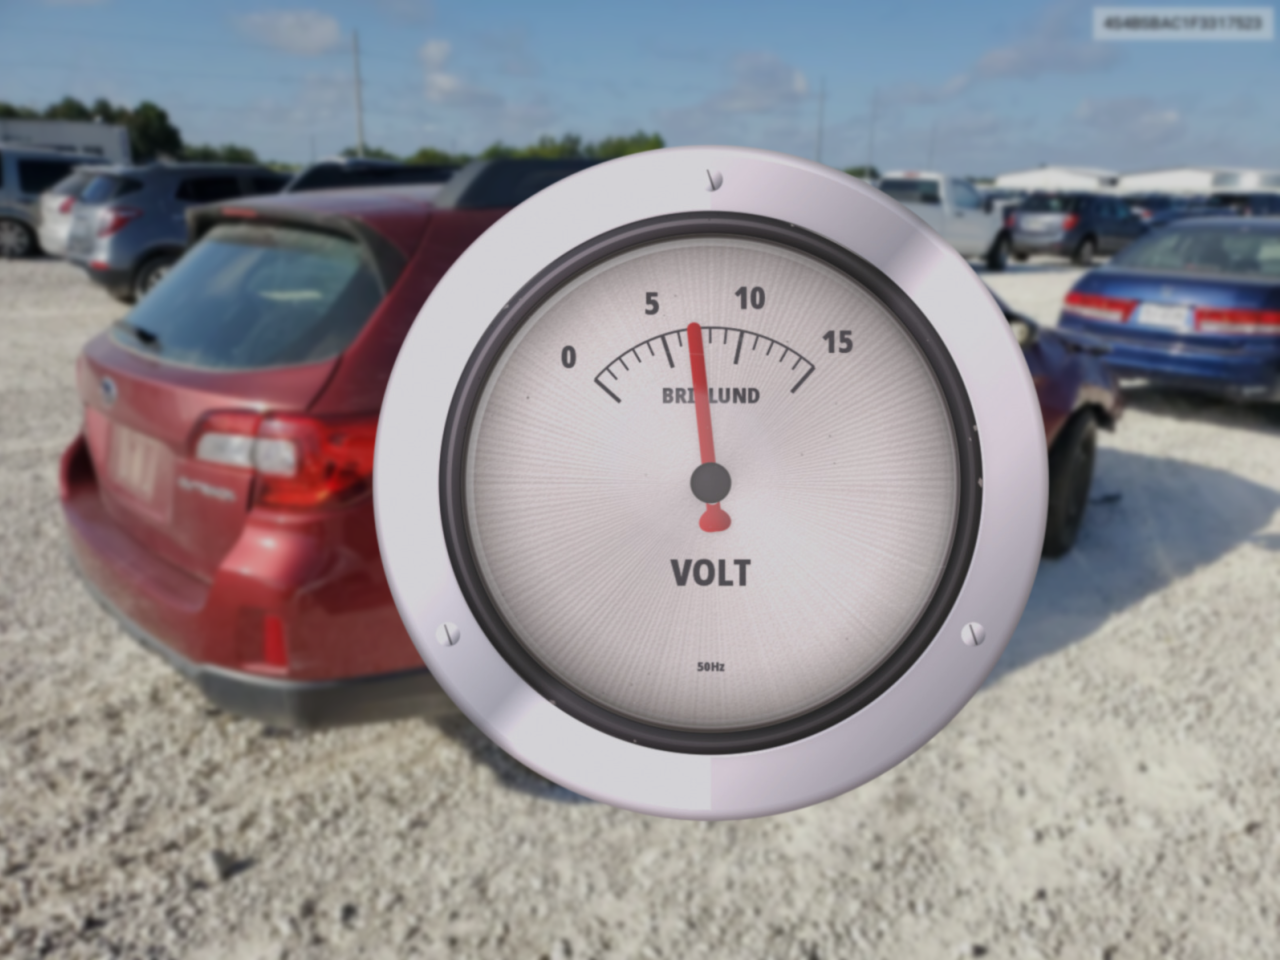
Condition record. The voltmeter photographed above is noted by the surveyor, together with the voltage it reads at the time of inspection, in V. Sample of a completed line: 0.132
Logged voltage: 7
